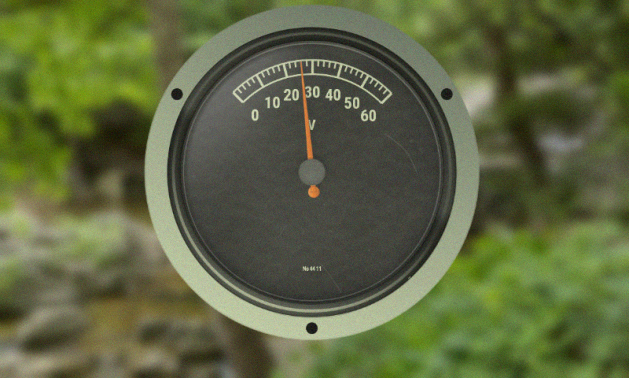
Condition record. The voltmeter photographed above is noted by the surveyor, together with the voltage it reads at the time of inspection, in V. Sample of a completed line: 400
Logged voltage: 26
